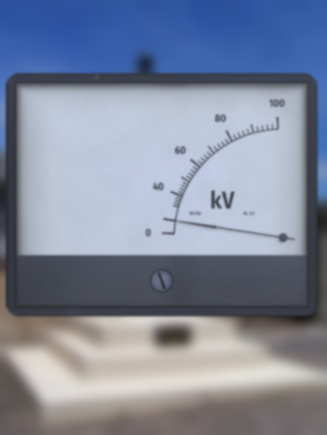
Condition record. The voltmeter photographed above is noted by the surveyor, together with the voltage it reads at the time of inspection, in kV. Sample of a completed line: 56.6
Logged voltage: 20
